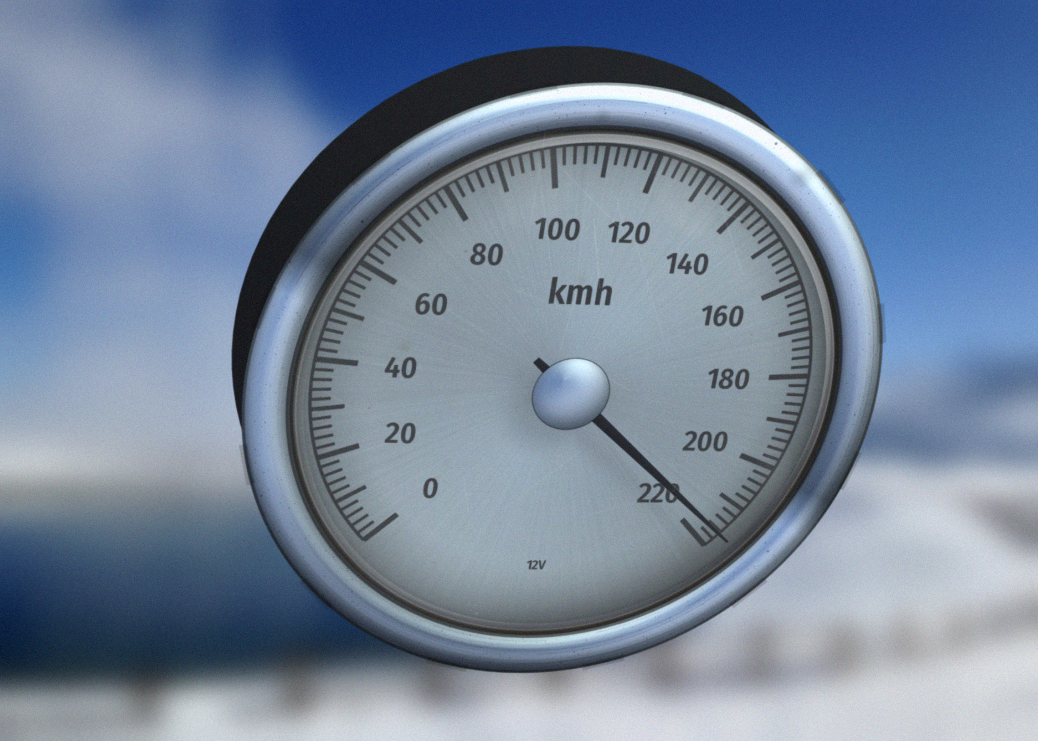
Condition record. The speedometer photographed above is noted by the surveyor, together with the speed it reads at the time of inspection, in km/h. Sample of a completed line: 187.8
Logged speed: 216
